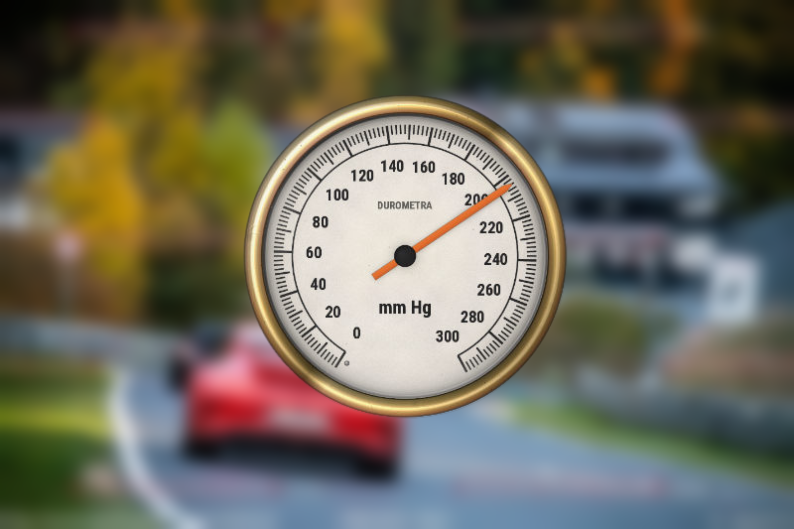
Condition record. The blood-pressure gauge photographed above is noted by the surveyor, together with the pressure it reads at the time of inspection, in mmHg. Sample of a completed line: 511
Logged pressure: 204
